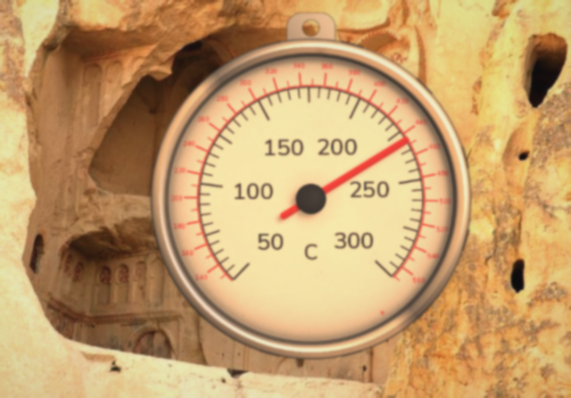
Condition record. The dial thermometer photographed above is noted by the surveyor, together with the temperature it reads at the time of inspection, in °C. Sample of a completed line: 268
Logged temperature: 230
